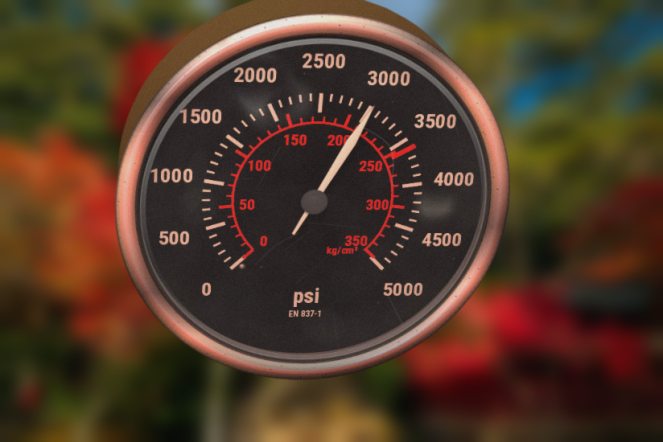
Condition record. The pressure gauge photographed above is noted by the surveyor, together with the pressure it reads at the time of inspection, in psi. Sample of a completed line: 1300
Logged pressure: 3000
